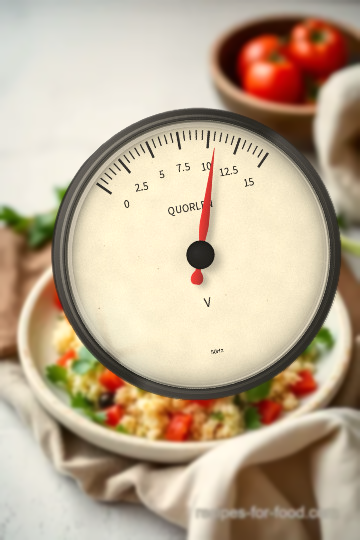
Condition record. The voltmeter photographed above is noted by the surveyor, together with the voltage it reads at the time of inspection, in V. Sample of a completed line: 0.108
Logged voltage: 10.5
